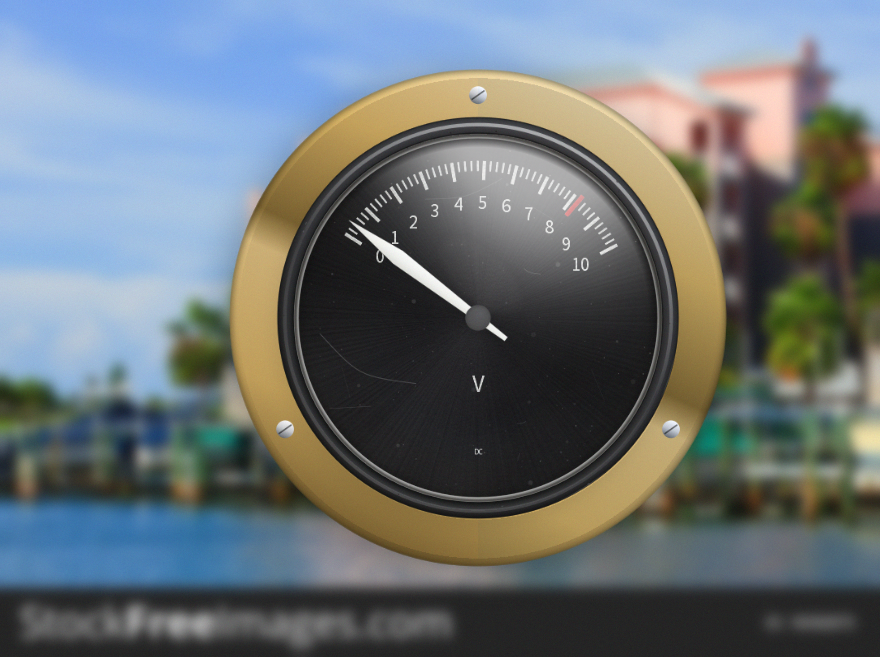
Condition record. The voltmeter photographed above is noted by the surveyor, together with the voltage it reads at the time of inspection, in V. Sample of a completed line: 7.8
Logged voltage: 0.4
